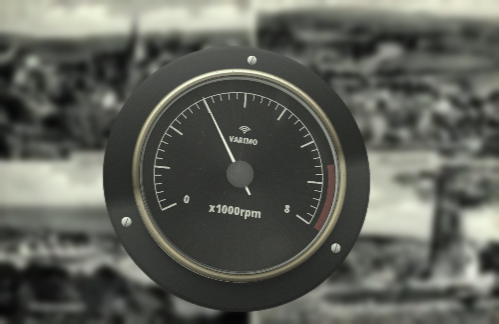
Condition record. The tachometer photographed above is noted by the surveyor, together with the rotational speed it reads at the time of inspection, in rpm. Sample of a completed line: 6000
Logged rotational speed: 3000
